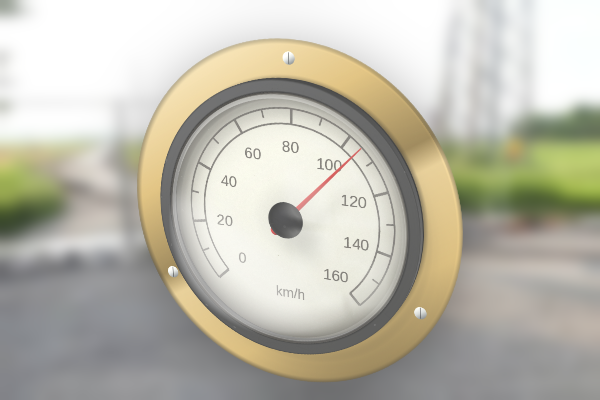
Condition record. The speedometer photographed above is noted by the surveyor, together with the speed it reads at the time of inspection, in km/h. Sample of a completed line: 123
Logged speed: 105
